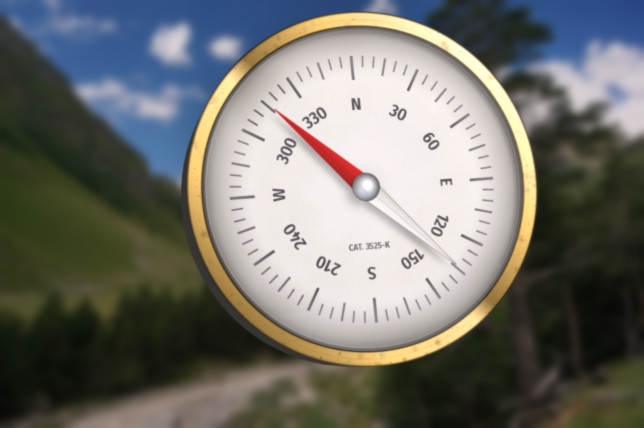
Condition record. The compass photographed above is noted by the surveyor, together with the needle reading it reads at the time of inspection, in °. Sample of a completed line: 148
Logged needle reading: 315
